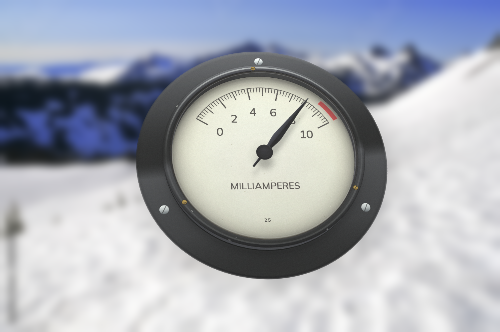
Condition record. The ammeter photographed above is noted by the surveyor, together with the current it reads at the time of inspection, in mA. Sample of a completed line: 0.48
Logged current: 8
